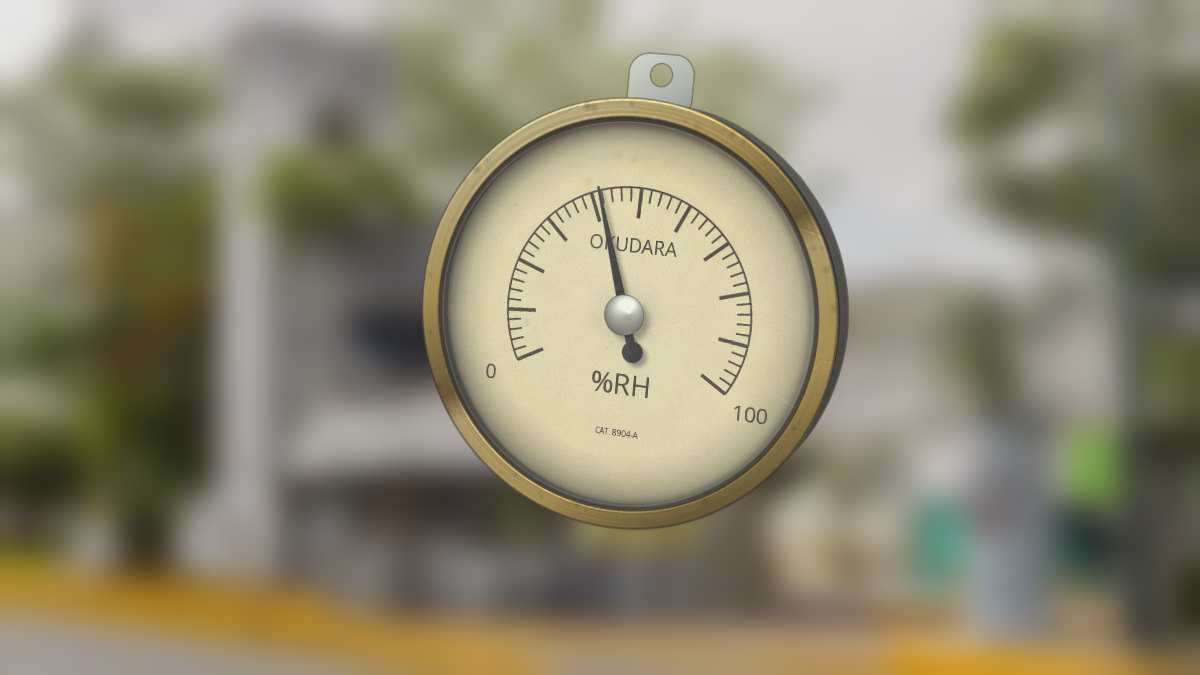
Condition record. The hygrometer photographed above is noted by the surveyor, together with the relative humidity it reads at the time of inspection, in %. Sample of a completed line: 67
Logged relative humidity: 42
